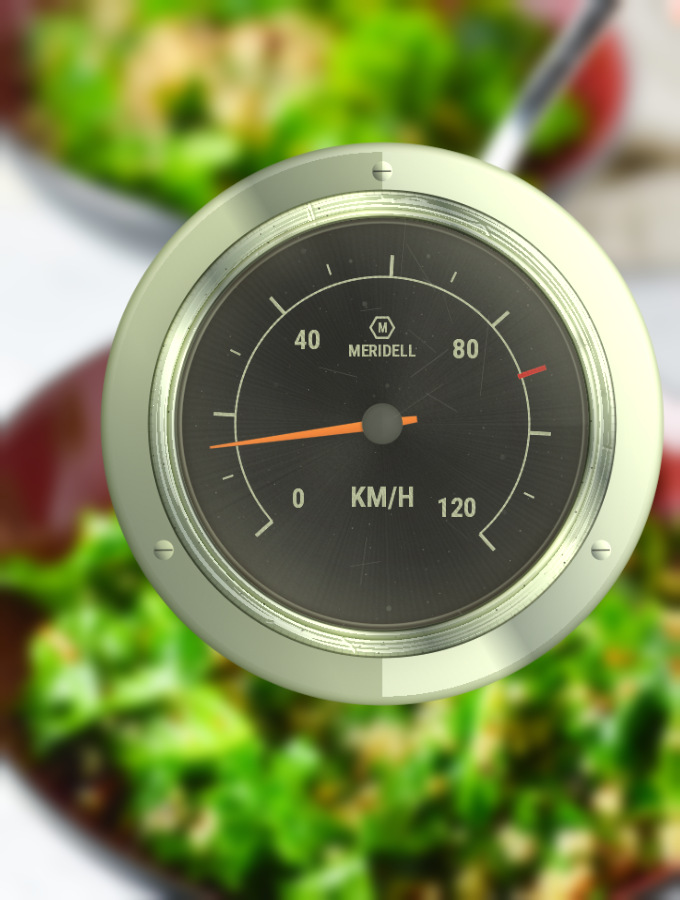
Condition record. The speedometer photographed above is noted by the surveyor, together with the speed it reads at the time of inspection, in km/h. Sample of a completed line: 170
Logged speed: 15
